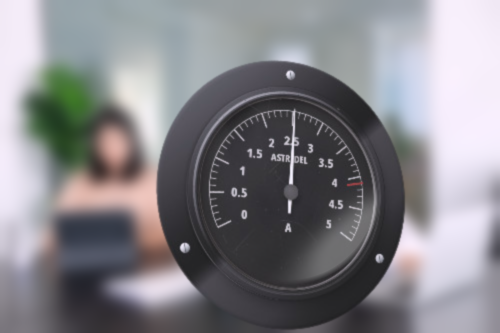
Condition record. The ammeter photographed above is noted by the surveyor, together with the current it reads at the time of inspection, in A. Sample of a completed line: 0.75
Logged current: 2.5
